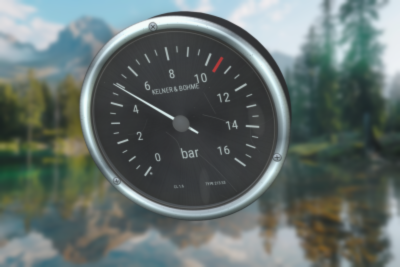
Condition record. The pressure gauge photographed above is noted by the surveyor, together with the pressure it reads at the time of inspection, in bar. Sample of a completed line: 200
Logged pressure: 5
